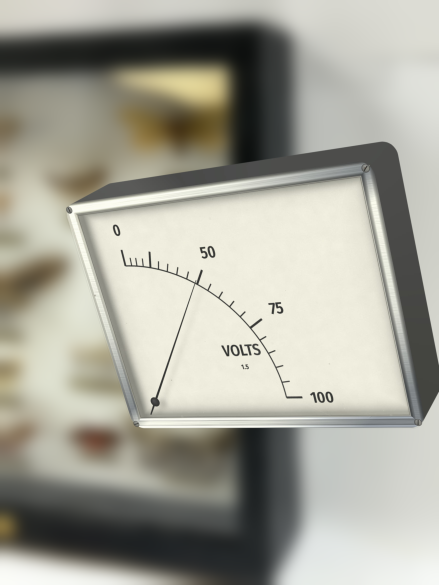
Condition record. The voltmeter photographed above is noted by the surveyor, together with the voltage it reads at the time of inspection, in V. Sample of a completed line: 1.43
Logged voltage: 50
